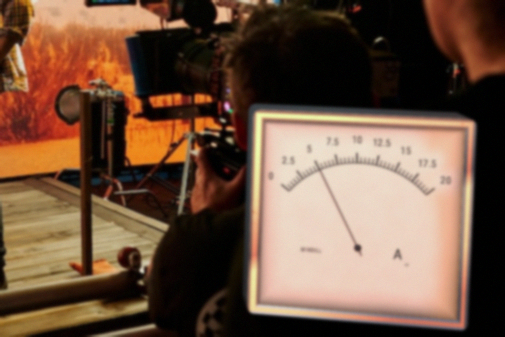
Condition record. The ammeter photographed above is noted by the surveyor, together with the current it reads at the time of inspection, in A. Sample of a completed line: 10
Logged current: 5
